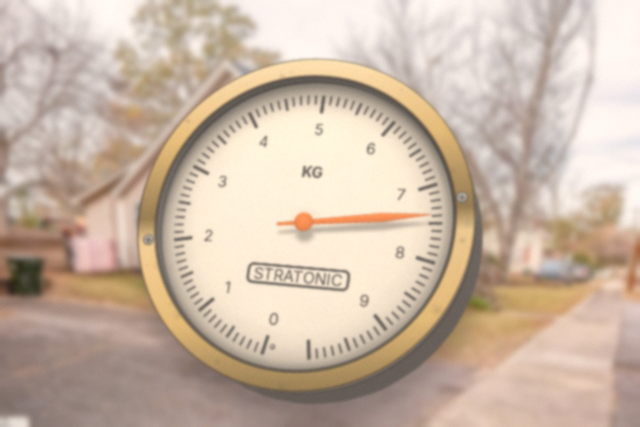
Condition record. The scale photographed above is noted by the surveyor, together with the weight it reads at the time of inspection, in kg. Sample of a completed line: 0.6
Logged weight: 7.4
